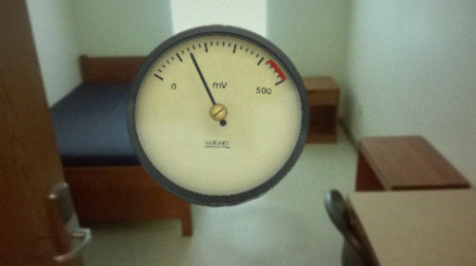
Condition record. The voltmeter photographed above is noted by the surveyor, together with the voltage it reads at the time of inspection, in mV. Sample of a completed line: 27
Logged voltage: 140
